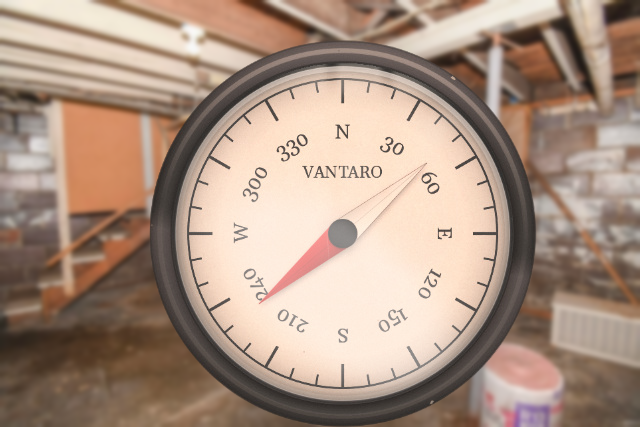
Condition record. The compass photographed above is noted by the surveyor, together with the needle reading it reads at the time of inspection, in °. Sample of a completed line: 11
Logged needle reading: 230
